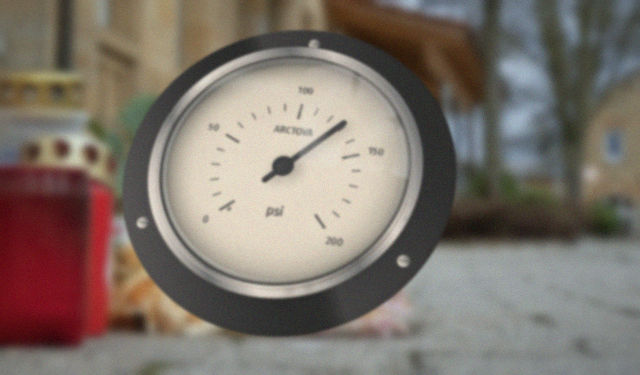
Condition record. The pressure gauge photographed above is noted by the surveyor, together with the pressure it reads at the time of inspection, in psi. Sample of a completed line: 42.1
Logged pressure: 130
